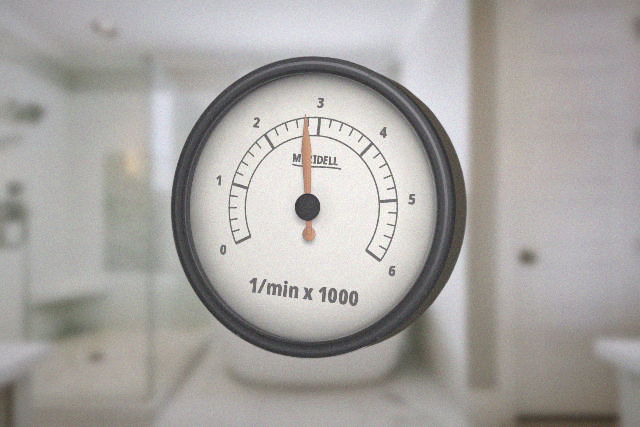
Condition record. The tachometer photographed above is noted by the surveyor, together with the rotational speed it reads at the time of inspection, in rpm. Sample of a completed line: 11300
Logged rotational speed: 2800
